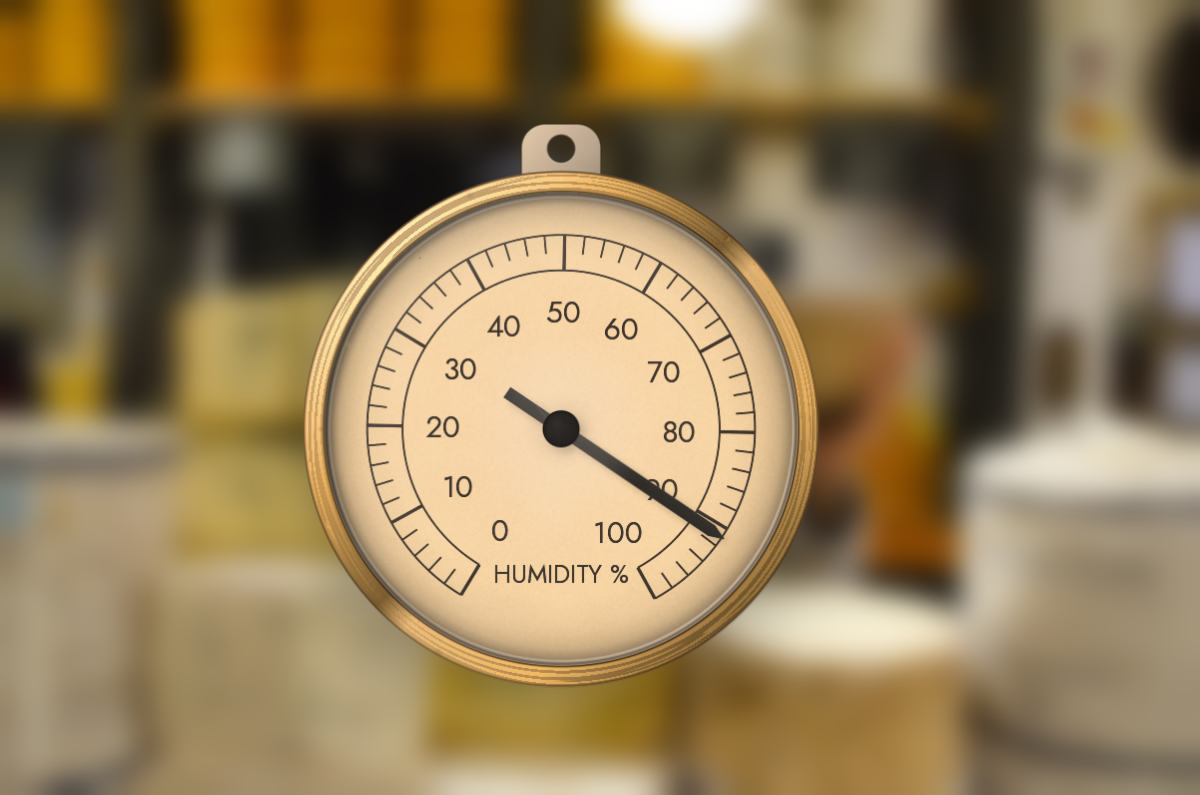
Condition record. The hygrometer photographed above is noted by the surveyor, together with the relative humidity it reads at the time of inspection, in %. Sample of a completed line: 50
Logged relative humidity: 91
